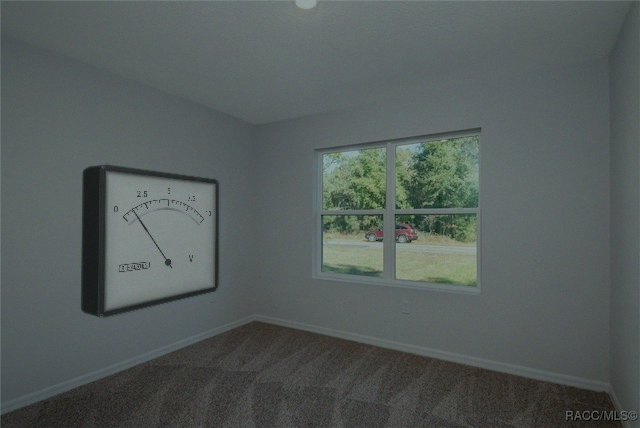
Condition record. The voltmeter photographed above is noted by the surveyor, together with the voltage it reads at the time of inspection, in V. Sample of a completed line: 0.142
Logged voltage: 1
